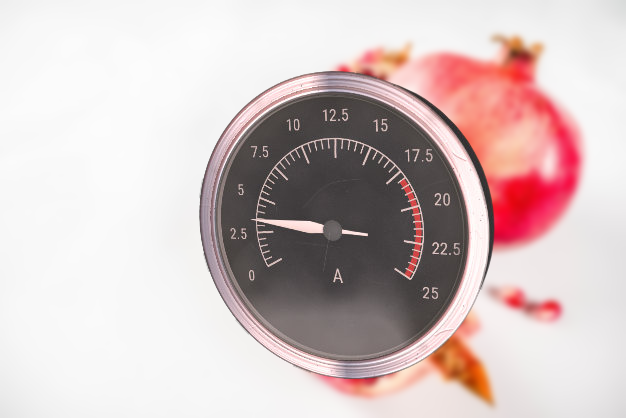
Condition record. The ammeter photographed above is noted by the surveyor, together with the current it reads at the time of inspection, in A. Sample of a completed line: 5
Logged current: 3.5
